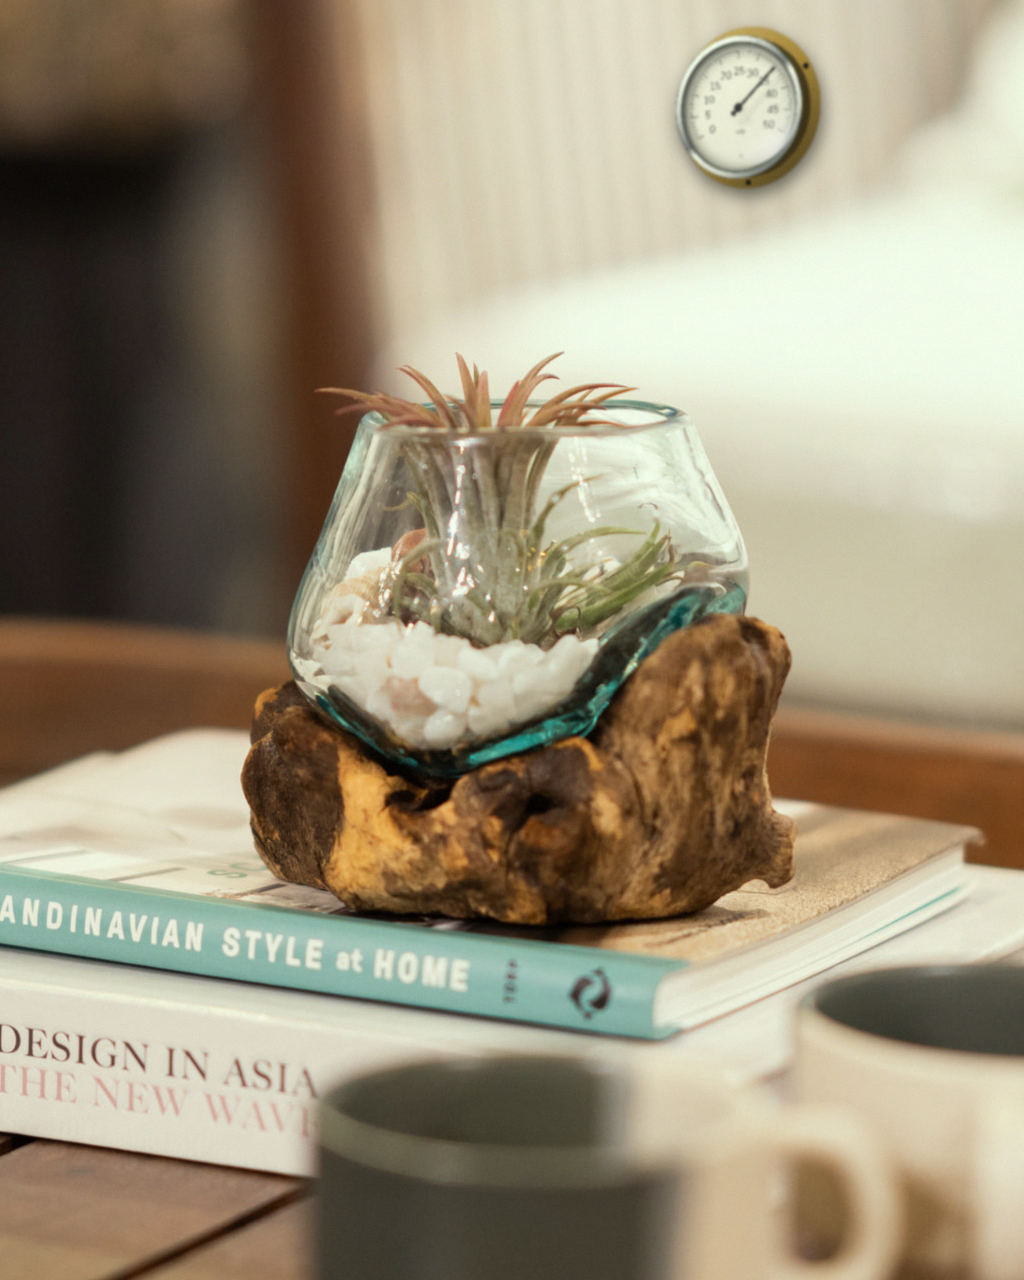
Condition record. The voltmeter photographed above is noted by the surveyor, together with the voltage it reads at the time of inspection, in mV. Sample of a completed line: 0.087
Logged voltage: 35
